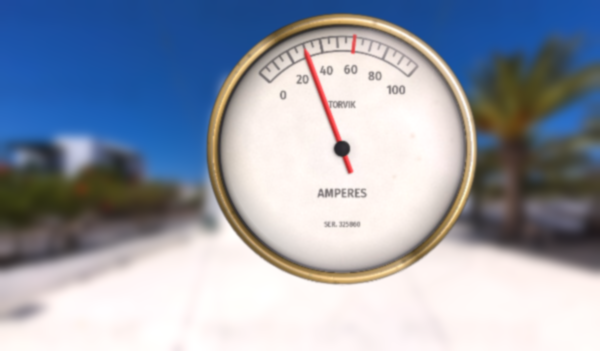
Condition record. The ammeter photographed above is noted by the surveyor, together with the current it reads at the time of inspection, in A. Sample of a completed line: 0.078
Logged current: 30
